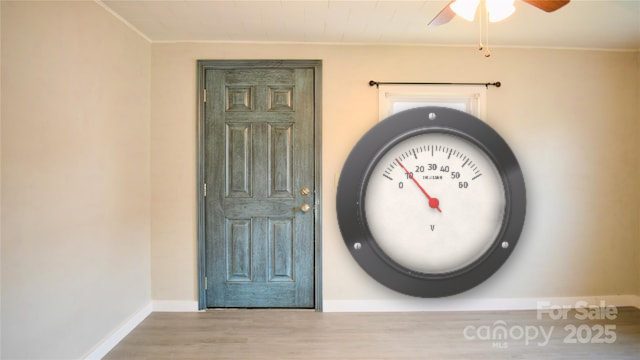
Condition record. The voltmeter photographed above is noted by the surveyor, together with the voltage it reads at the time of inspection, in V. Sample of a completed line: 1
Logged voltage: 10
